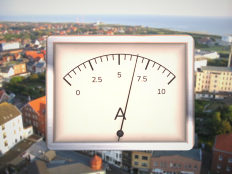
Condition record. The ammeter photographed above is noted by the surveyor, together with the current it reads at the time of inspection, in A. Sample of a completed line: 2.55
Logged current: 6.5
